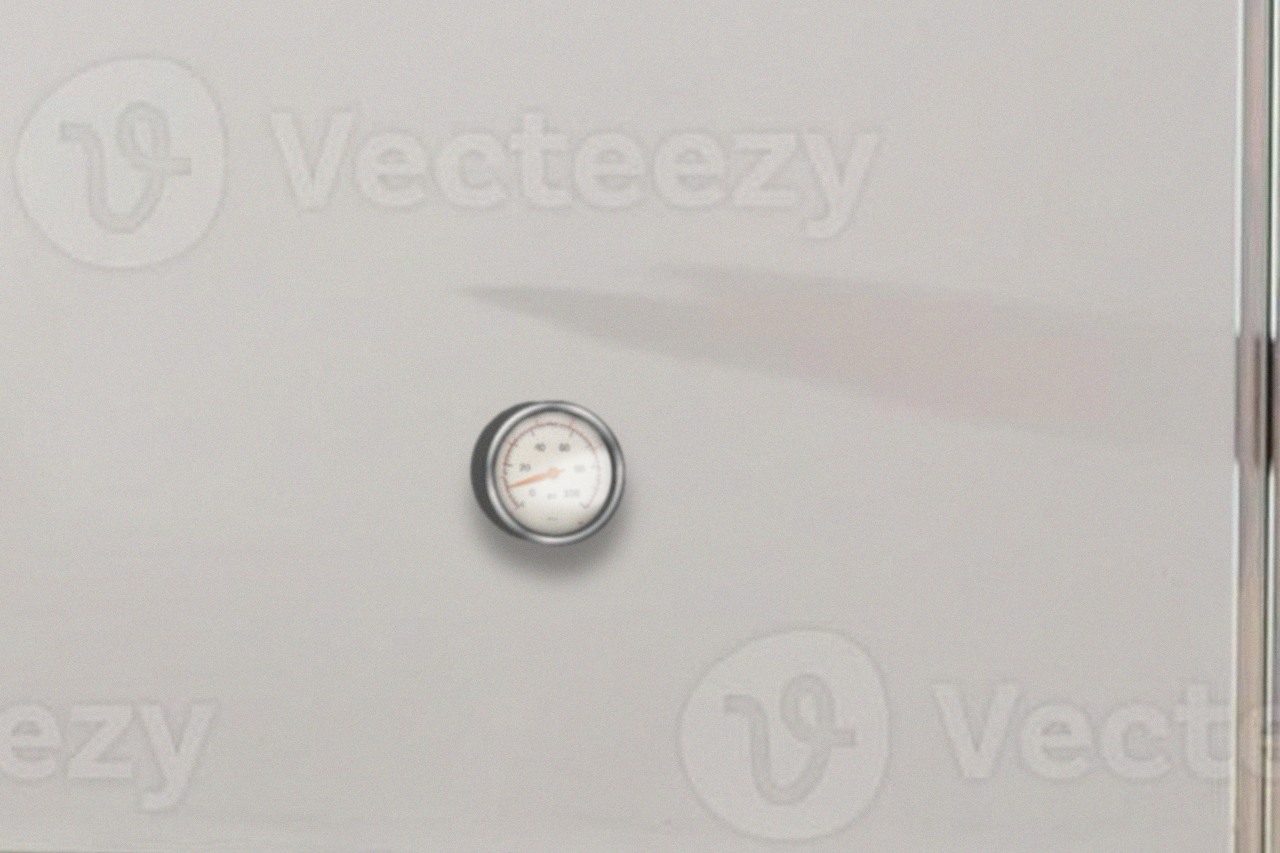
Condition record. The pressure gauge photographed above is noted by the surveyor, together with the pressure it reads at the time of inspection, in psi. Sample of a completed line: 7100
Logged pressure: 10
